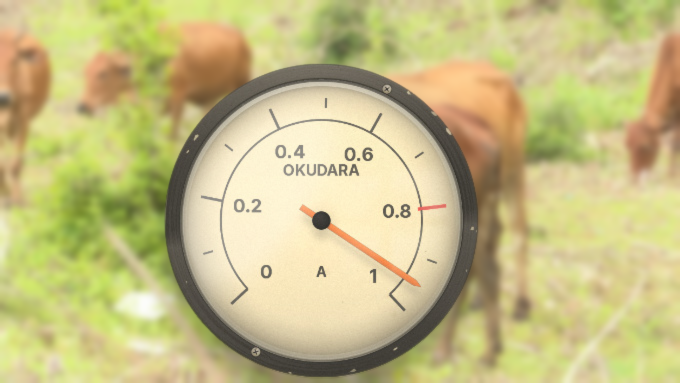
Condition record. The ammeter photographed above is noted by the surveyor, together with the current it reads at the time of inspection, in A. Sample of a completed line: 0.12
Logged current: 0.95
